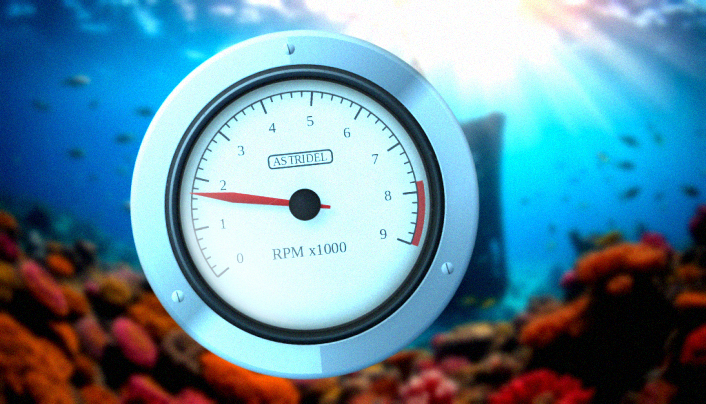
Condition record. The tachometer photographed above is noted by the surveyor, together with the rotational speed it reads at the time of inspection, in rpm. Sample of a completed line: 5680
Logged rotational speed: 1700
